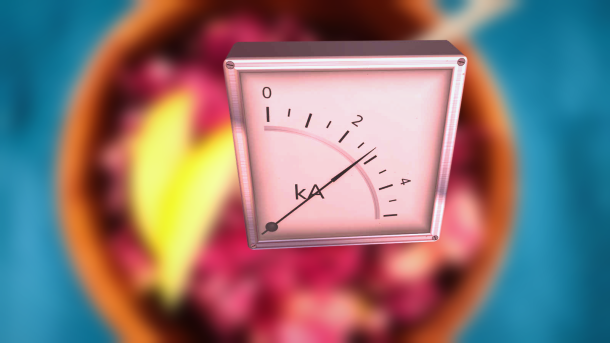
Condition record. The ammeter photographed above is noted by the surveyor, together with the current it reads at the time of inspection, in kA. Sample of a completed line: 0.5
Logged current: 2.75
